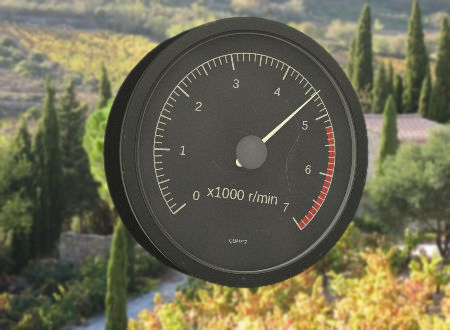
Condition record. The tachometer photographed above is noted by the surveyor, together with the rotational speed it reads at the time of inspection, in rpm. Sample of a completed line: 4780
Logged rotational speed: 4600
